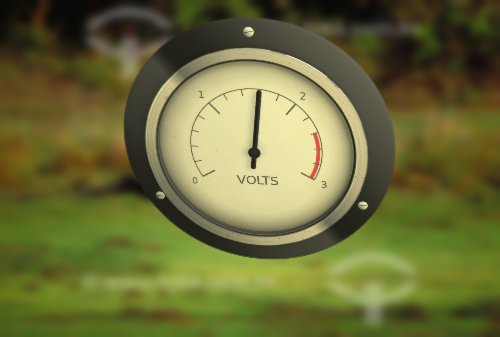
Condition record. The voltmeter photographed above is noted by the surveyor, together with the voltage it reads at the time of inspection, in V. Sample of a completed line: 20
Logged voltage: 1.6
